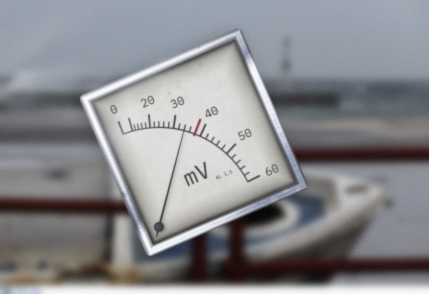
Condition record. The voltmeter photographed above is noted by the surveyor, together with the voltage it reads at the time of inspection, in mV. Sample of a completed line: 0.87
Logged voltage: 34
